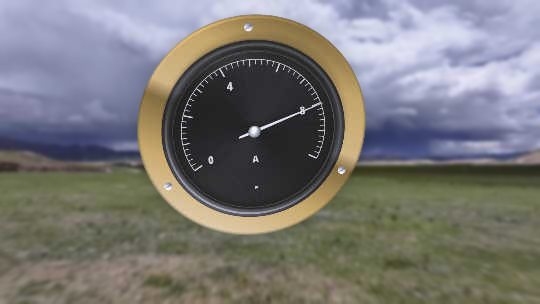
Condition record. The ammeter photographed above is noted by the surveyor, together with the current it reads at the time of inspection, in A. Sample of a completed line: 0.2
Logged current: 8
